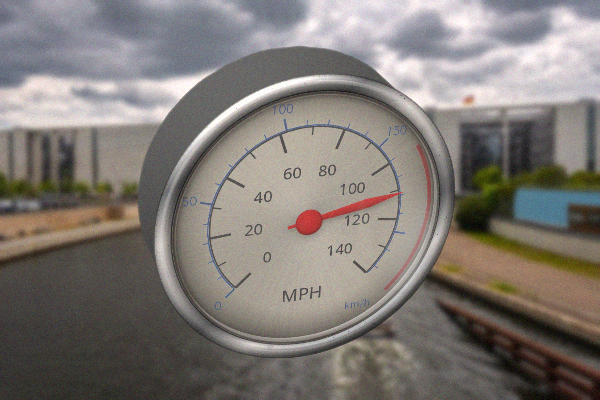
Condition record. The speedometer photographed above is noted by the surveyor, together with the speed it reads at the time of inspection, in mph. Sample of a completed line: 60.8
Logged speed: 110
